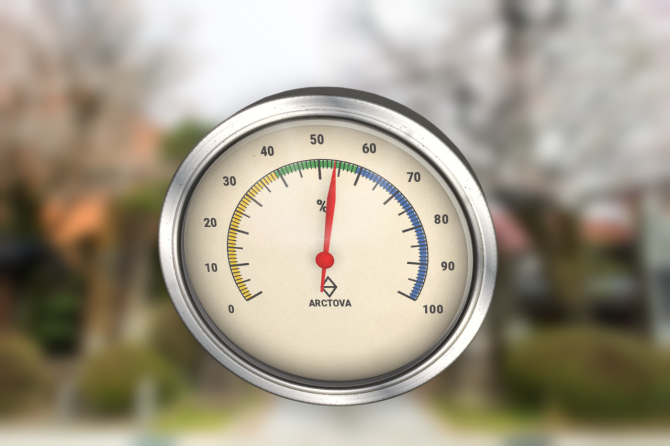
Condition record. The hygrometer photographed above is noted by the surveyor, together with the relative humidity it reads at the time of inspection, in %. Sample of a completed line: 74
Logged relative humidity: 54
